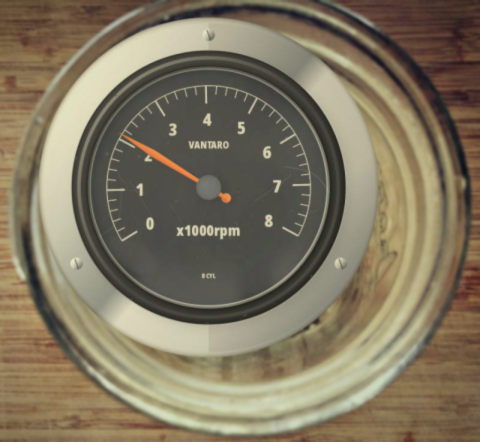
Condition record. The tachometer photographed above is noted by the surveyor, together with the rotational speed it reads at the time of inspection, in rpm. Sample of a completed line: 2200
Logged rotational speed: 2100
